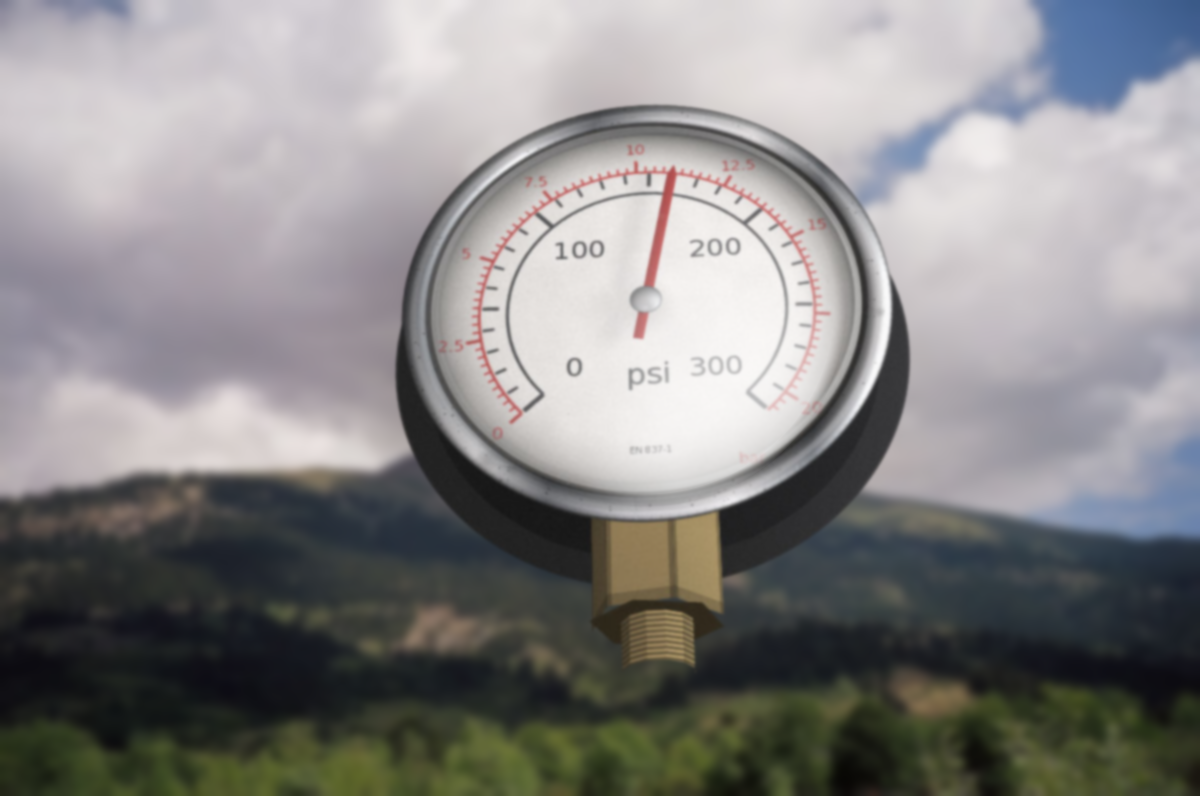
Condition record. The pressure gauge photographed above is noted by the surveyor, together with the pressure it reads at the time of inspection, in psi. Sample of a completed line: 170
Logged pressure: 160
